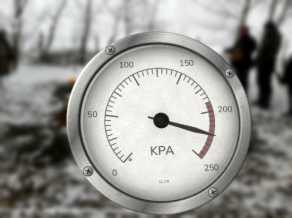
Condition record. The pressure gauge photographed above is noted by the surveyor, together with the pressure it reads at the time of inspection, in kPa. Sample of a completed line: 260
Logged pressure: 225
